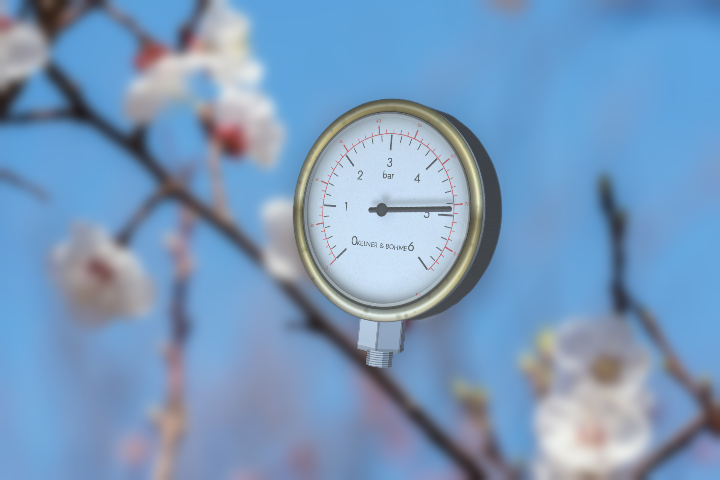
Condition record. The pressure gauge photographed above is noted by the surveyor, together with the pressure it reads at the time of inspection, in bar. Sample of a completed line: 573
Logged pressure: 4.9
